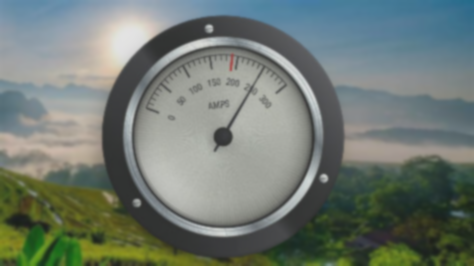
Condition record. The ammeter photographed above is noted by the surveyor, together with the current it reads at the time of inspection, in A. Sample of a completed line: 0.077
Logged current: 250
